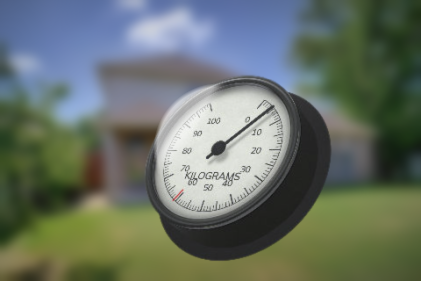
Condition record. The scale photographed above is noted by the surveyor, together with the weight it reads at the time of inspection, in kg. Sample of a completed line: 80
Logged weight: 5
